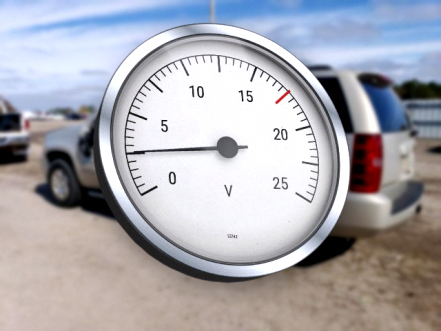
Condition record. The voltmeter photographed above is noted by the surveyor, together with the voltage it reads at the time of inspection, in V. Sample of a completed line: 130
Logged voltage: 2.5
